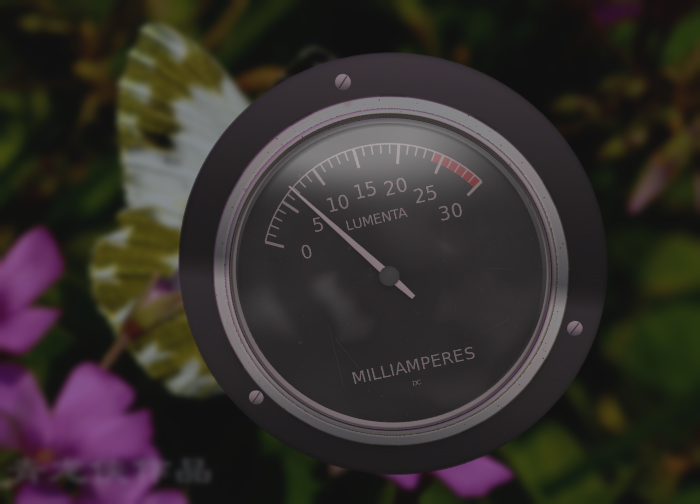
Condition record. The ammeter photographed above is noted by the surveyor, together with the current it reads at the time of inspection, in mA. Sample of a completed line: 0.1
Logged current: 7
